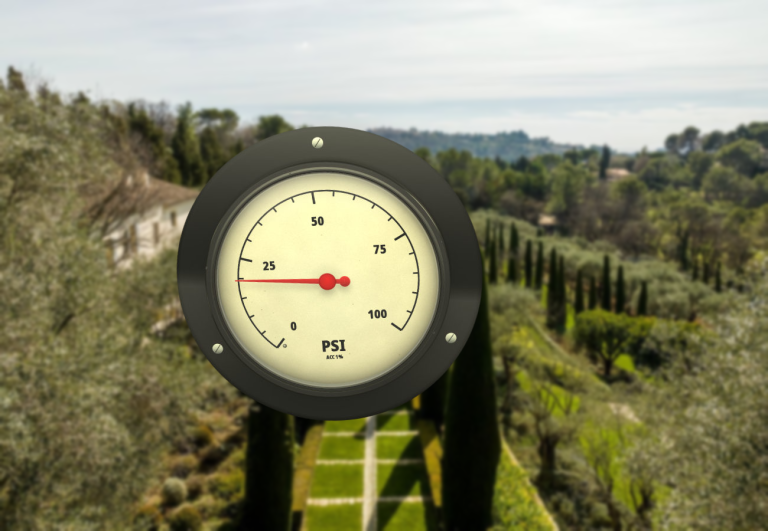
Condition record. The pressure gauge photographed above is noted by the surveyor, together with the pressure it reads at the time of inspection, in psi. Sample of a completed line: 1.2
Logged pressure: 20
